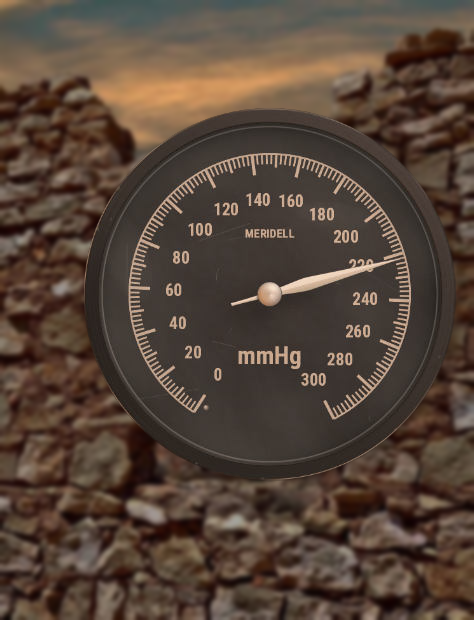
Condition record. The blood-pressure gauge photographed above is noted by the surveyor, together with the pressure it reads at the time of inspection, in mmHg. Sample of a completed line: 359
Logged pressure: 222
